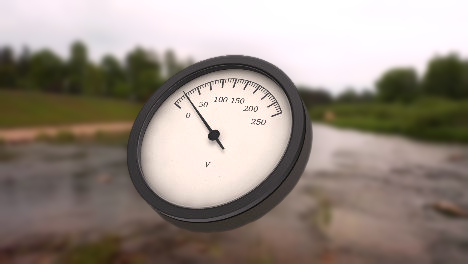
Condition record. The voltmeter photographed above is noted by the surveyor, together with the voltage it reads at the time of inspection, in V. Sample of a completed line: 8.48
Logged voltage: 25
